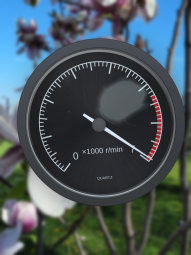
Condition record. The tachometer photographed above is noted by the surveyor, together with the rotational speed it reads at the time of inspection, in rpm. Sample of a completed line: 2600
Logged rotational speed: 6900
